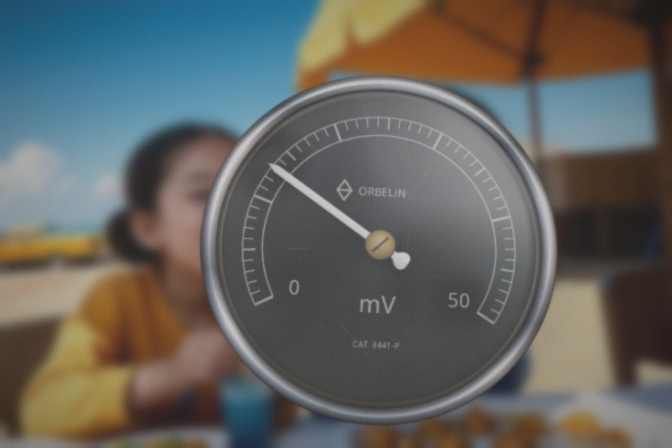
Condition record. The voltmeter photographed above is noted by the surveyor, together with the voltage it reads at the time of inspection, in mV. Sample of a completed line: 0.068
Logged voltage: 13
